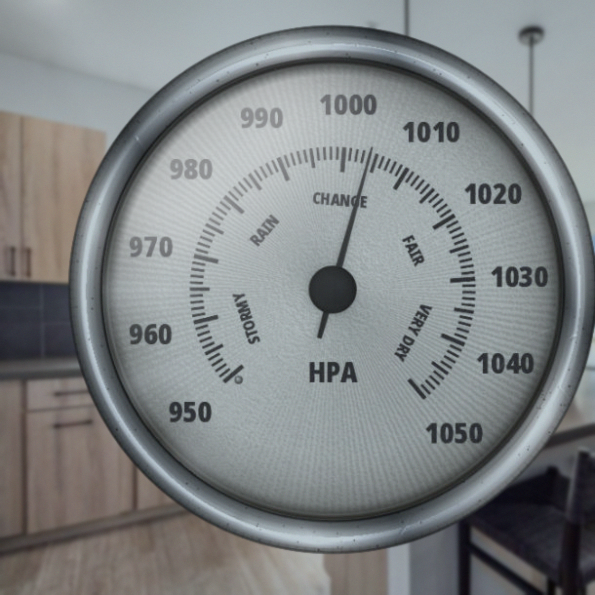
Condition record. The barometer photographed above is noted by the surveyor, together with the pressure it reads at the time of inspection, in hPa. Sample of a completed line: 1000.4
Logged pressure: 1004
